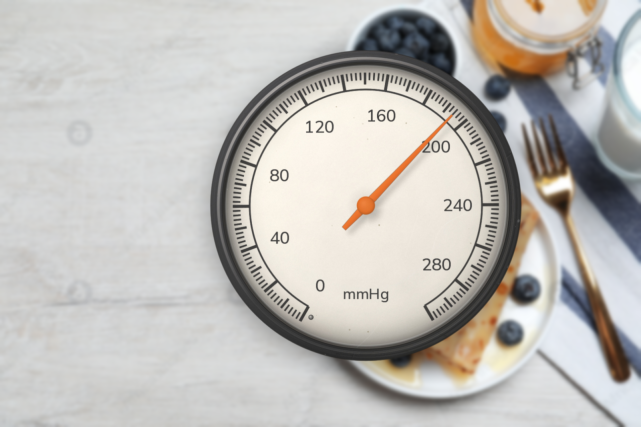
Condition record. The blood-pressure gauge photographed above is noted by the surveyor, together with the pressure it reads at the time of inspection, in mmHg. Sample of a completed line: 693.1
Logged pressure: 194
